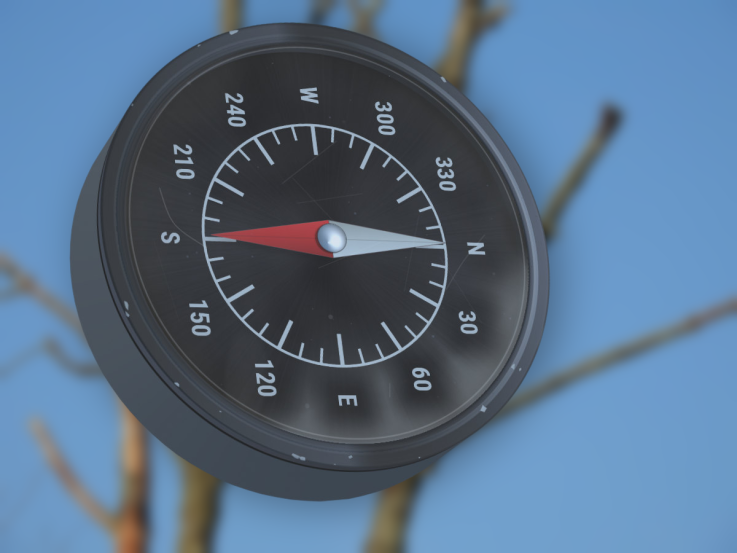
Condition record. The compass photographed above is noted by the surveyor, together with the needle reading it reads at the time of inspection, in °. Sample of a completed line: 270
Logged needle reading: 180
